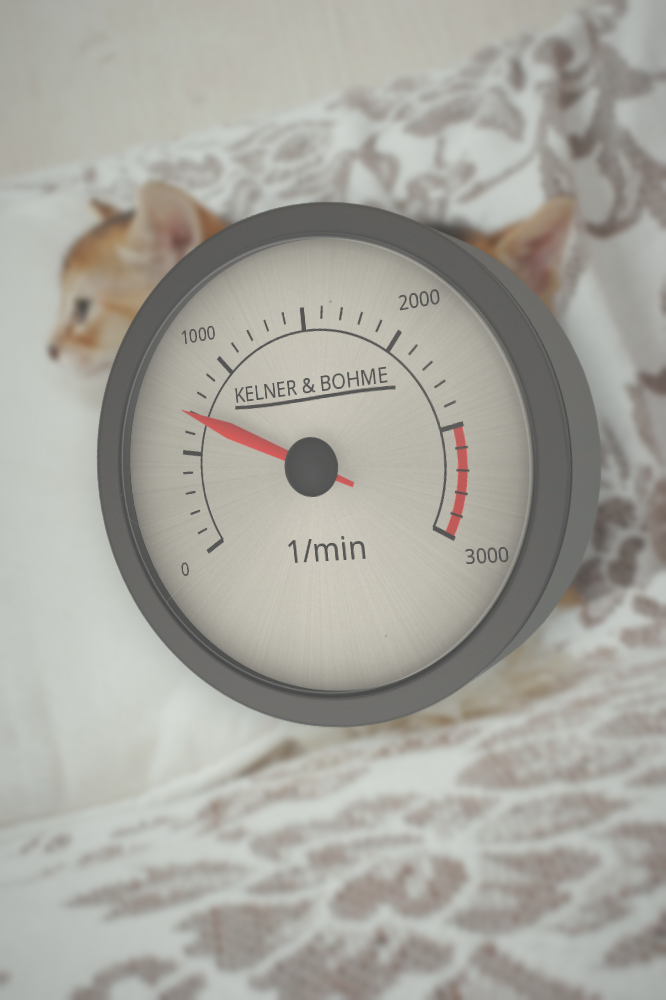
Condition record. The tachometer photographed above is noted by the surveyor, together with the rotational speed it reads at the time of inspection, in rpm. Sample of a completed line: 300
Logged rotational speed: 700
